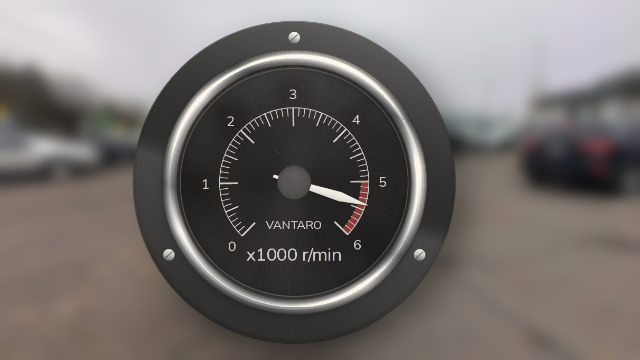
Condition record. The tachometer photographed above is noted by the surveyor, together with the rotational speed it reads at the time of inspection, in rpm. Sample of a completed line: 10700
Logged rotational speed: 5400
